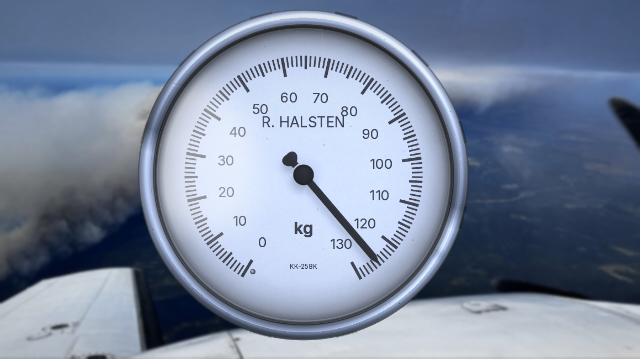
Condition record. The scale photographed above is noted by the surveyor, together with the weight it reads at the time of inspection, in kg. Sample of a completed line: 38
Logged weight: 125
